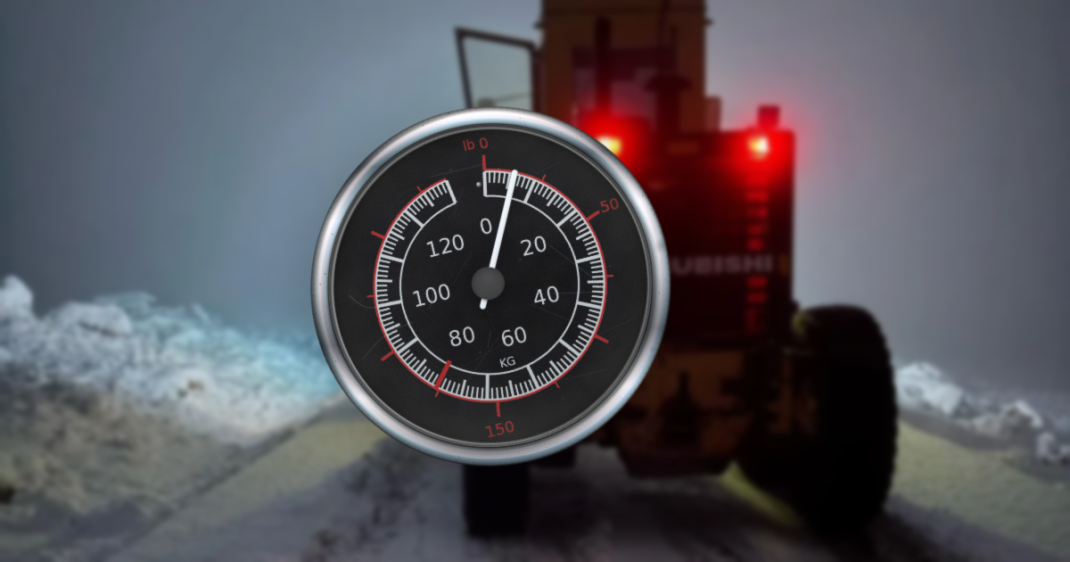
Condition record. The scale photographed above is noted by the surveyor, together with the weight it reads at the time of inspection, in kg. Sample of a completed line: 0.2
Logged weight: 6
